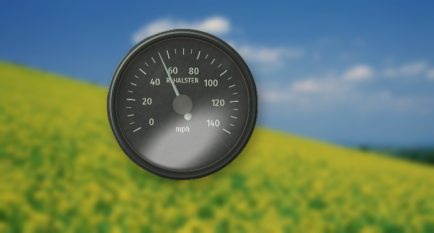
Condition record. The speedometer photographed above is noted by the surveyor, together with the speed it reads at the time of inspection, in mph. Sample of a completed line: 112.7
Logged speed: 55
